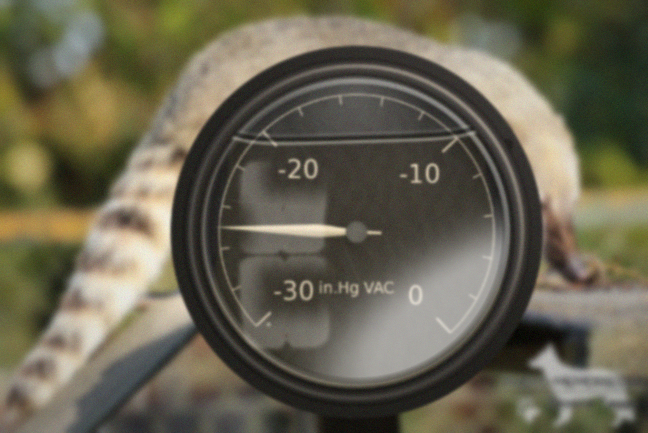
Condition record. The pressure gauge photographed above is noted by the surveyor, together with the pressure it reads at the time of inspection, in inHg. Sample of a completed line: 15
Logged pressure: -25
